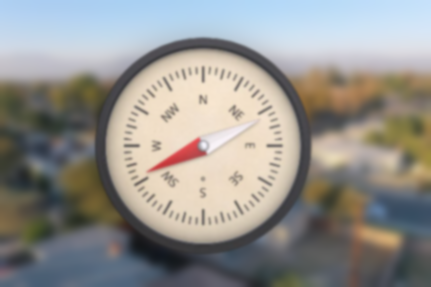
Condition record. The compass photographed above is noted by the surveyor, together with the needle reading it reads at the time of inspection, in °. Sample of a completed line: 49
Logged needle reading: 245
